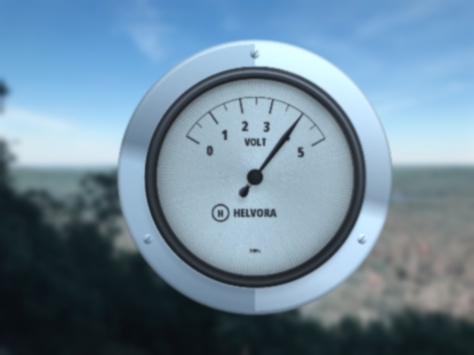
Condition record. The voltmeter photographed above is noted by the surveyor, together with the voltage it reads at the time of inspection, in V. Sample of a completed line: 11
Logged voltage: 4
